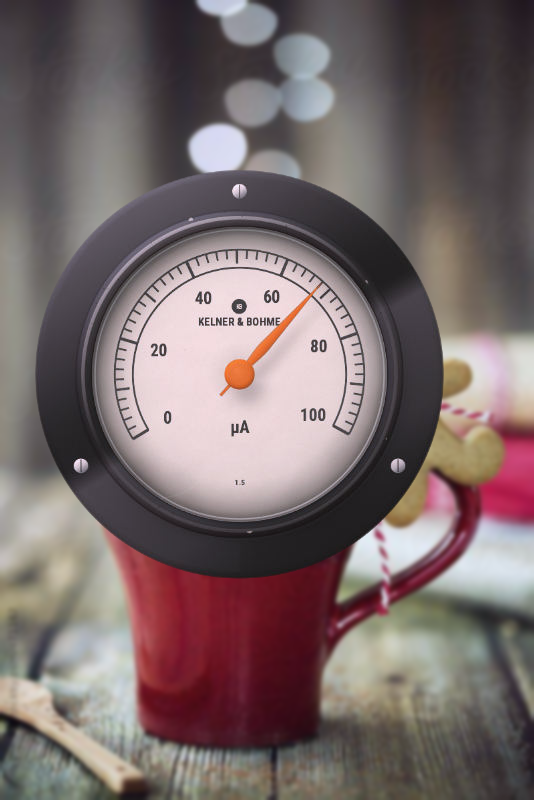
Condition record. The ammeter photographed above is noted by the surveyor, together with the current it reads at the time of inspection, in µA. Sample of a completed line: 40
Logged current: 68
